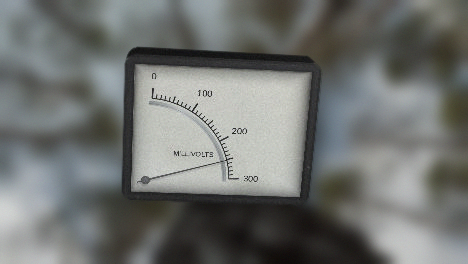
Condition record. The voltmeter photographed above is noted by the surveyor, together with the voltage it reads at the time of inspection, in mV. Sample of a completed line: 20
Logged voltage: 250
